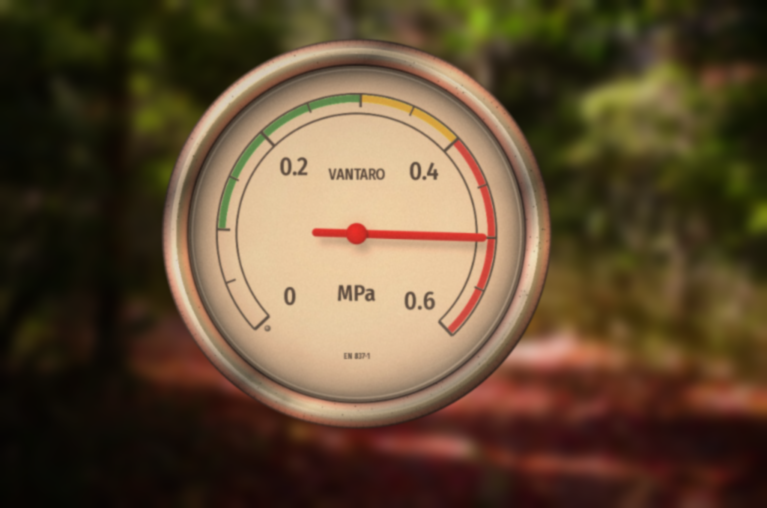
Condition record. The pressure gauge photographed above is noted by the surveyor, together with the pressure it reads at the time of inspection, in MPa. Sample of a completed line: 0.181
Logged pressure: 0.5
